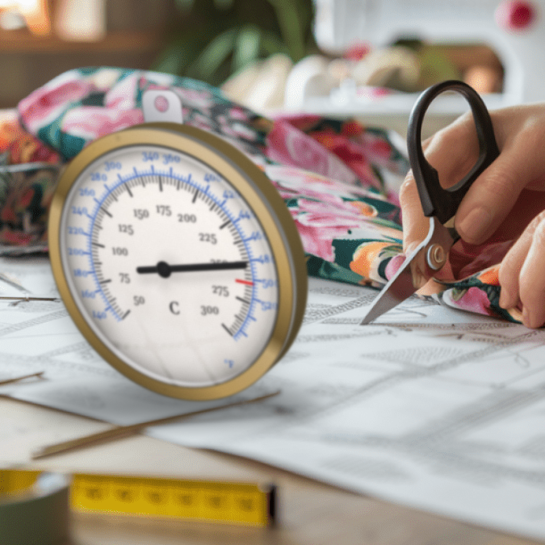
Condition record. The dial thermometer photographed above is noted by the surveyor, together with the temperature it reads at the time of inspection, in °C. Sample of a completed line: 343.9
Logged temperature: 250
